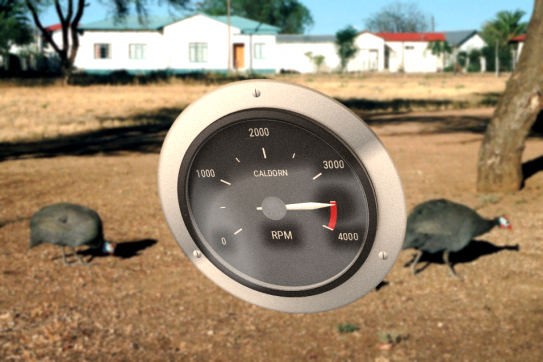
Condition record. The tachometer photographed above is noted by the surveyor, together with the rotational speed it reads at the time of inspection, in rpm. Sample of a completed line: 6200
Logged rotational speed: 3500
